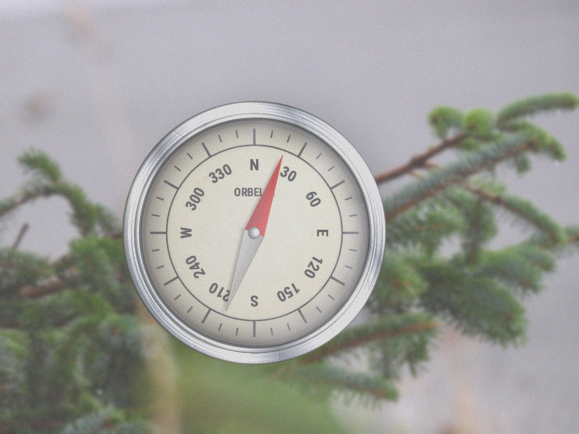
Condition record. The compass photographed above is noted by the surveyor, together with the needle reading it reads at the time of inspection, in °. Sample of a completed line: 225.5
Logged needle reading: 20
